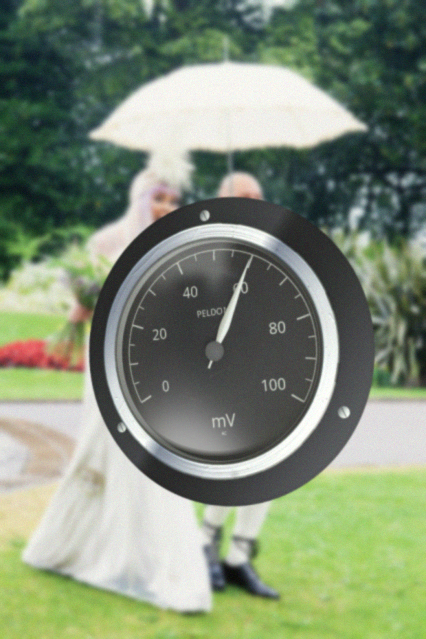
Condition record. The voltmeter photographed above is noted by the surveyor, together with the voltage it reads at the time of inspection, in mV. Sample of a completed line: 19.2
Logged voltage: 60
